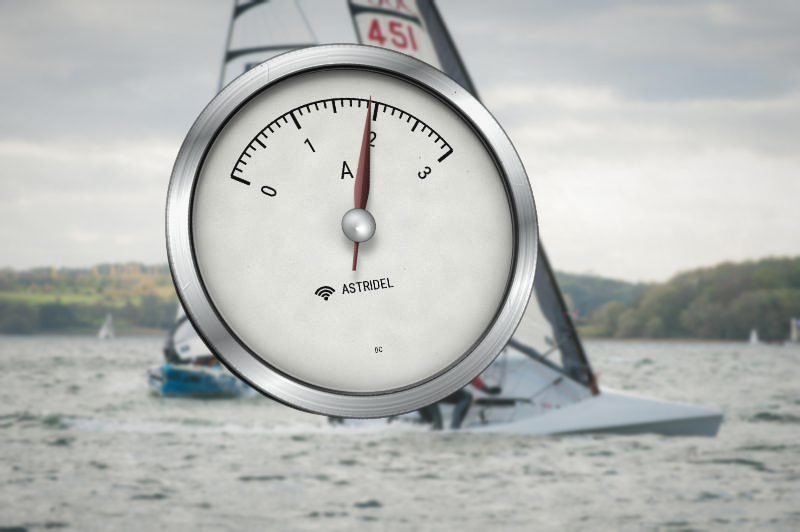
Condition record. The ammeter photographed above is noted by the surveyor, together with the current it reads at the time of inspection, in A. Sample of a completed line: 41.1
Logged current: 1.9
